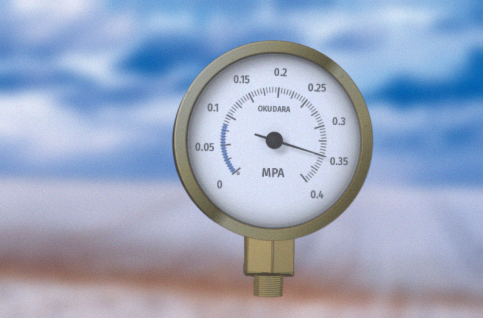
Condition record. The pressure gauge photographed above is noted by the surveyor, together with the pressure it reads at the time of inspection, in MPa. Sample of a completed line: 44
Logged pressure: 0.35
